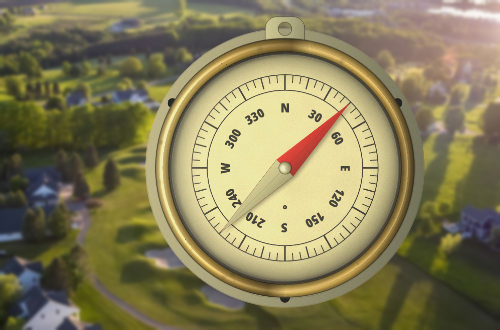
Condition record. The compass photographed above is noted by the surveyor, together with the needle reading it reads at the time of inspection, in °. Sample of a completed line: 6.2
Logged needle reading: 45
